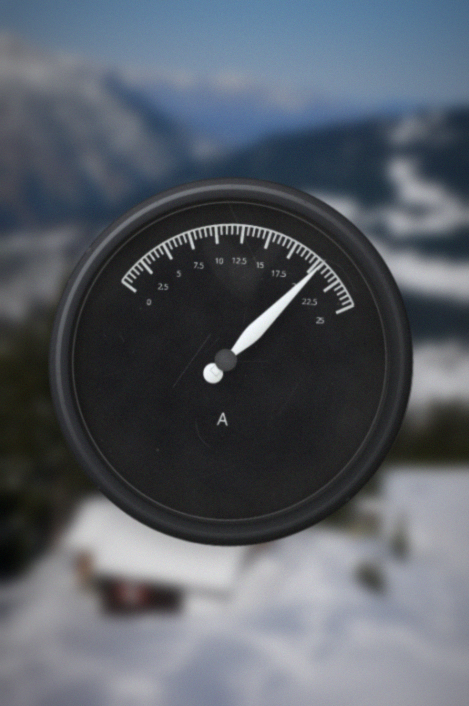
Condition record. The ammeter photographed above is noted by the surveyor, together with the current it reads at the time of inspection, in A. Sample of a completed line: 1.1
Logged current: 20.5
